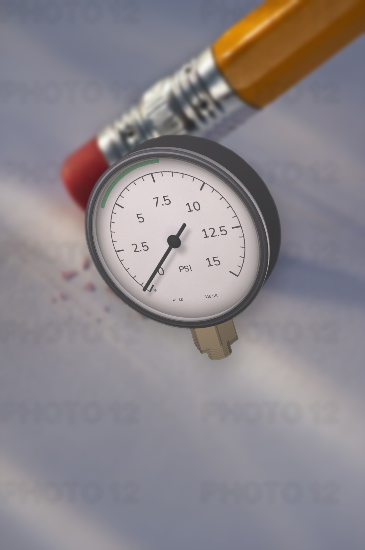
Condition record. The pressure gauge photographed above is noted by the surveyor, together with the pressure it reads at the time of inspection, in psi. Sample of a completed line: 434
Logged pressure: 0.25
